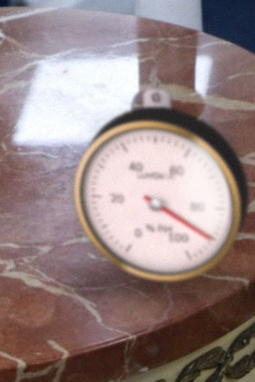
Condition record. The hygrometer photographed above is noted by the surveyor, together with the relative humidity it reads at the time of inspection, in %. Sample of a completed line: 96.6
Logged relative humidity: 90
